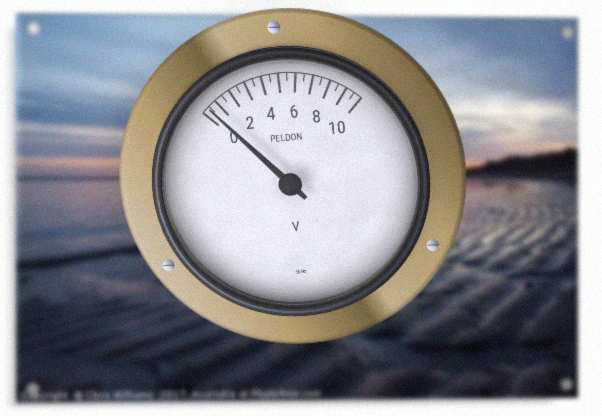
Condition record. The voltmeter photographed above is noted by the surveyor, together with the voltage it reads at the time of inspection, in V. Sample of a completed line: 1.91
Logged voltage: 0.5
